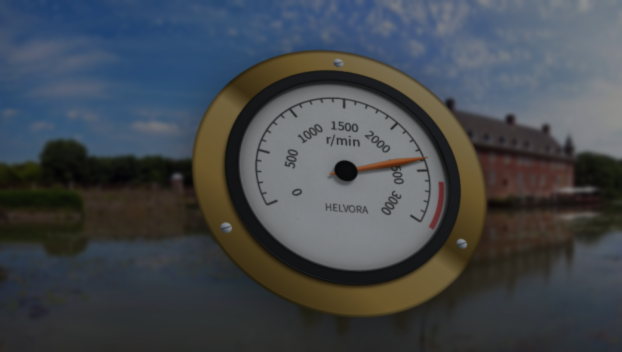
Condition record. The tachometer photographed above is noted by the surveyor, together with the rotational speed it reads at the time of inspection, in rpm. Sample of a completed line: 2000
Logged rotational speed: 2400
